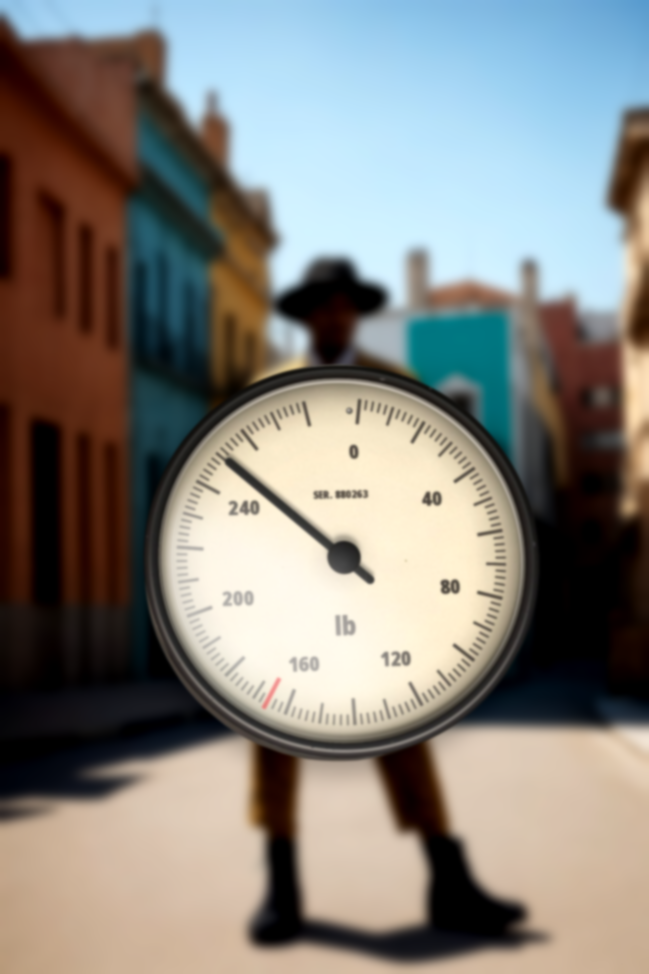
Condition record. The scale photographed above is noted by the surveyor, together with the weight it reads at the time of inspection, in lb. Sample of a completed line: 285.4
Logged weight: 250
